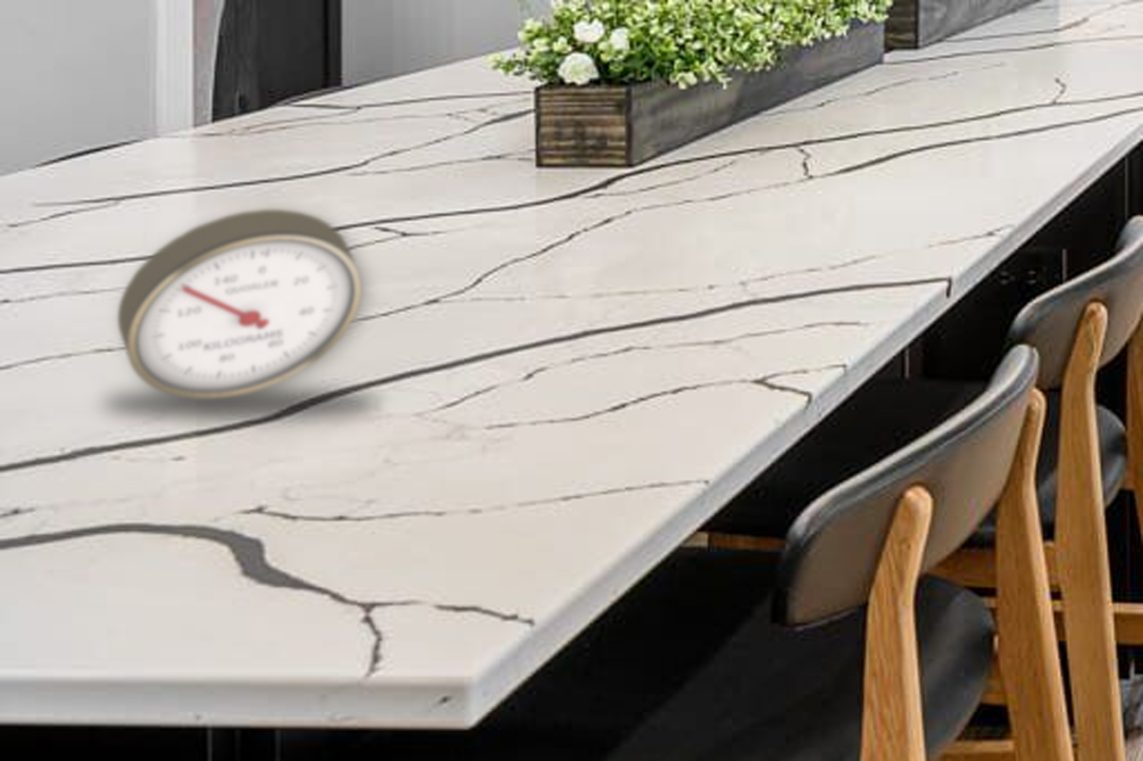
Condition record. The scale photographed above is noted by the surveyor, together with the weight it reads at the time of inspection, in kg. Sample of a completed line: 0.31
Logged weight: 130
